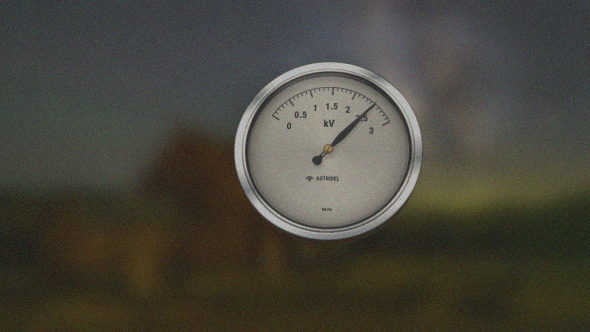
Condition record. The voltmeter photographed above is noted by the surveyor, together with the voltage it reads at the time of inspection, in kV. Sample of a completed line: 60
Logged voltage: 2.5
